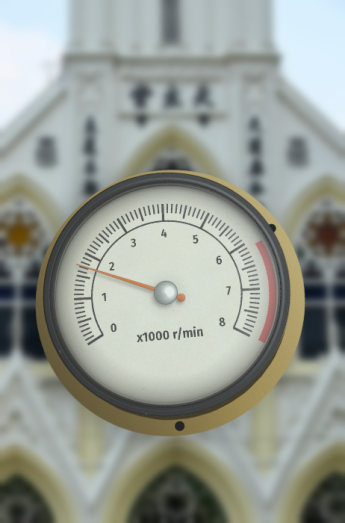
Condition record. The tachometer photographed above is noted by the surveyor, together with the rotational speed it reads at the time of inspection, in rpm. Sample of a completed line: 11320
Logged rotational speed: 1700
